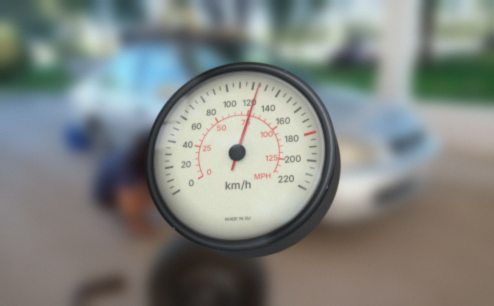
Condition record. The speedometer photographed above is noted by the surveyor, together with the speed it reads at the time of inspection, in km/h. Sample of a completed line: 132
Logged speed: 125
